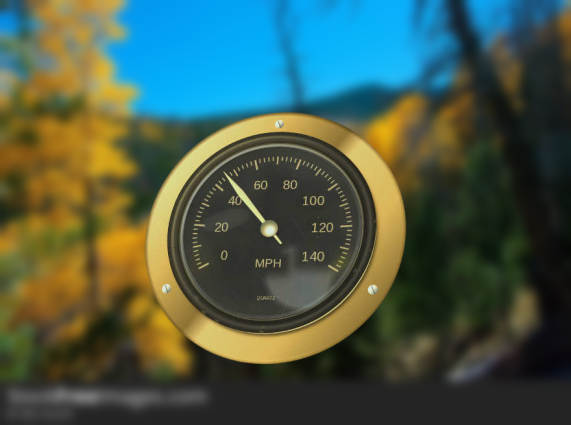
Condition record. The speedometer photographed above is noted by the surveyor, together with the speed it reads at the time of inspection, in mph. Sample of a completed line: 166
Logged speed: 46
